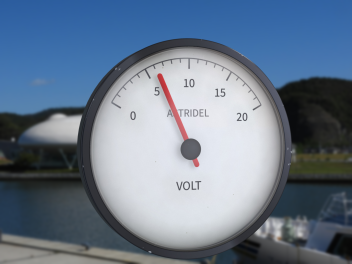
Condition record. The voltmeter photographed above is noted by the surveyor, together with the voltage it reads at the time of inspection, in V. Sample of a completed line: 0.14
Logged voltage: 6
